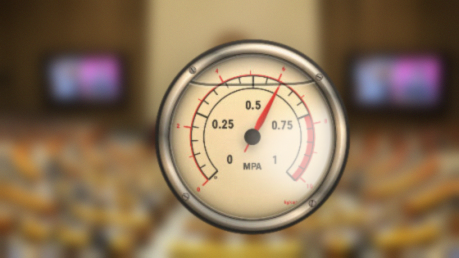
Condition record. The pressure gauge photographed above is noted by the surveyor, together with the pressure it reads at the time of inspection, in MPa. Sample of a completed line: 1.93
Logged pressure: 0.6
